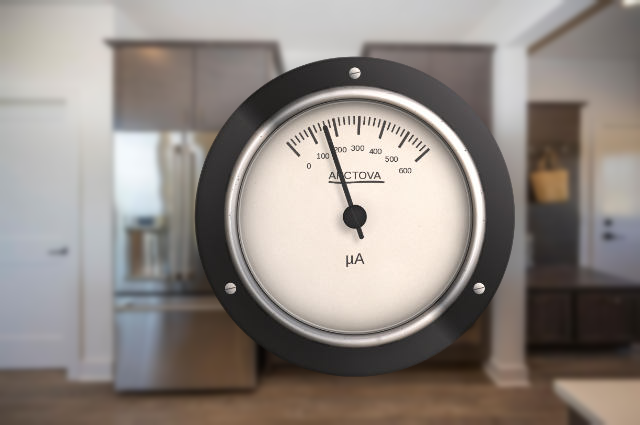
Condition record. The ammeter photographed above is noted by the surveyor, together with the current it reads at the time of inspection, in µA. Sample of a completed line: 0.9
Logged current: 160
